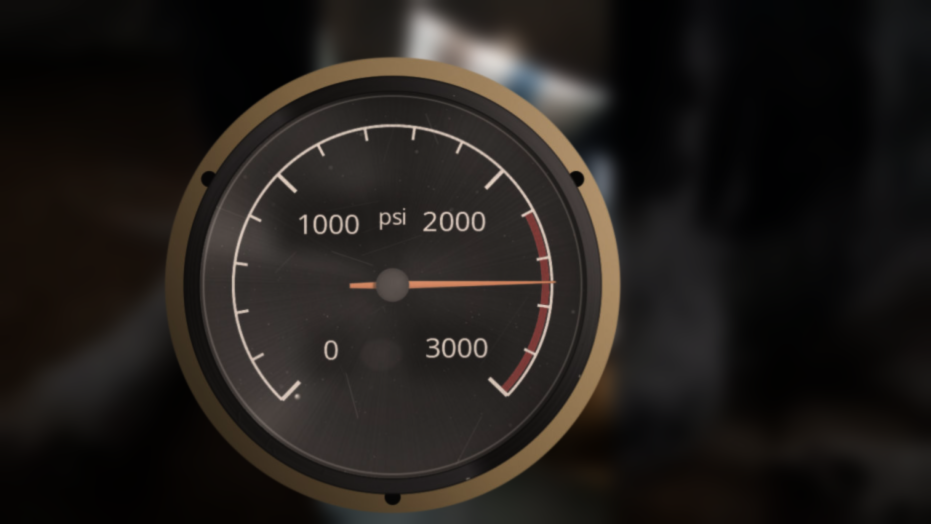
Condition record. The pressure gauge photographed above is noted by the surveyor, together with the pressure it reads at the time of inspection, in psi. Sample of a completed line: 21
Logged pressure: 2500
